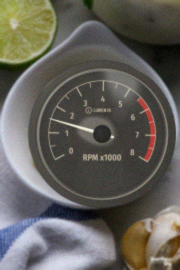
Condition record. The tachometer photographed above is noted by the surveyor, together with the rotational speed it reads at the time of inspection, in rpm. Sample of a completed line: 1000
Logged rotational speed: 1500
